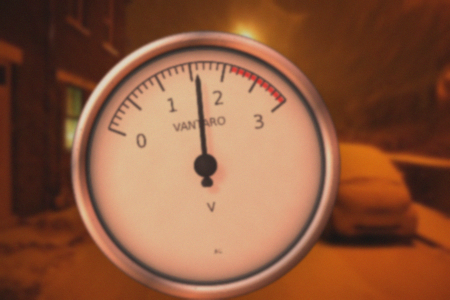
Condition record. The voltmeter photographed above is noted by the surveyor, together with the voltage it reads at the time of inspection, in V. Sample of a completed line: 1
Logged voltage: 1.6
